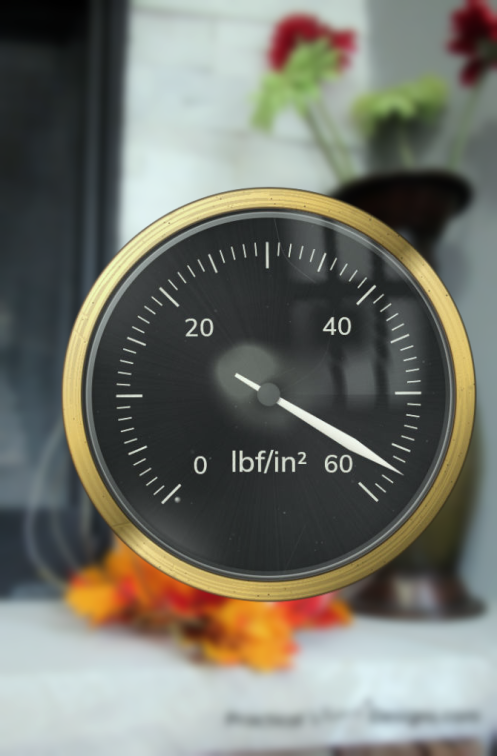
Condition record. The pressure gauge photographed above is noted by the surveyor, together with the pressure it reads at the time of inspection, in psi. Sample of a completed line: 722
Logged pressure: 57
